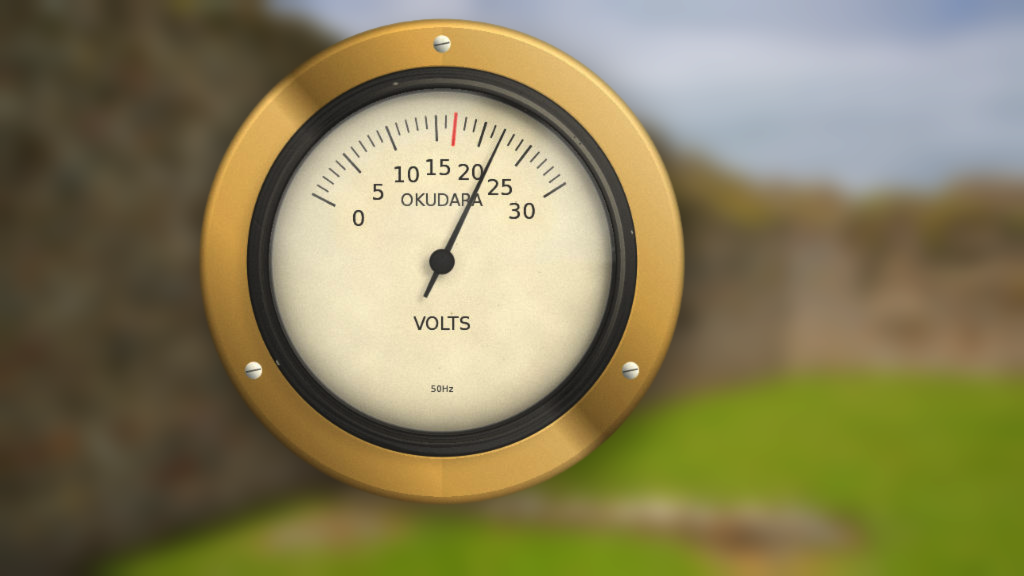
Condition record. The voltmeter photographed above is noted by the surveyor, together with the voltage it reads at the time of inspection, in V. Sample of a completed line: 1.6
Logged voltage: 22
